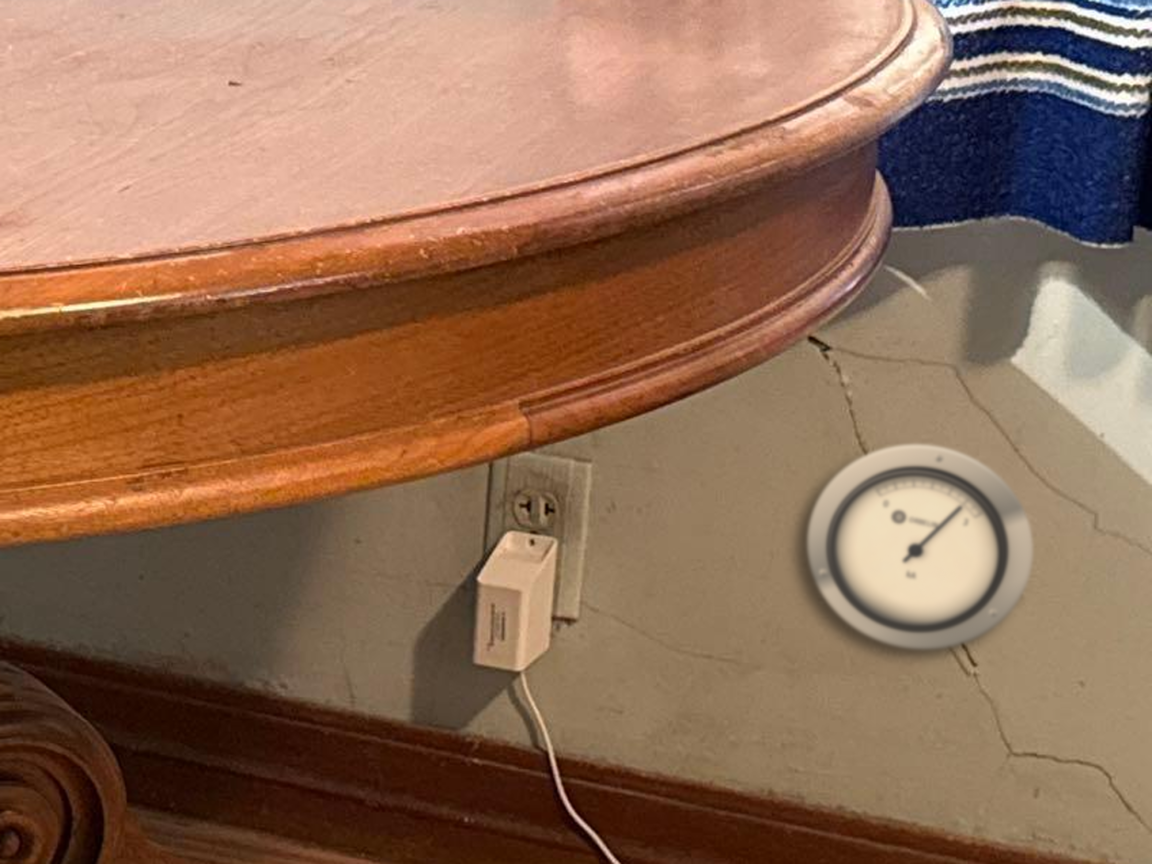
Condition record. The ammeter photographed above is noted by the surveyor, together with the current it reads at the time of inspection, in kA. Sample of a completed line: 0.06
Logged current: 2.5
